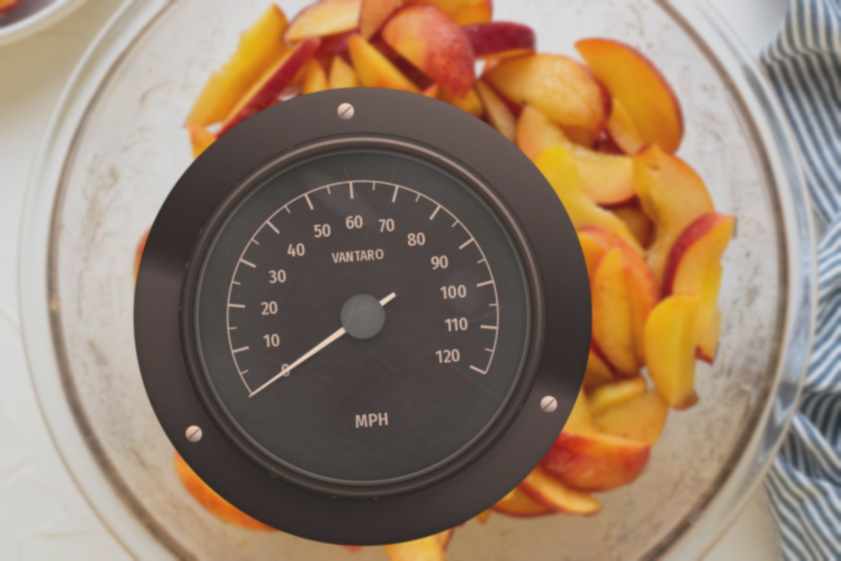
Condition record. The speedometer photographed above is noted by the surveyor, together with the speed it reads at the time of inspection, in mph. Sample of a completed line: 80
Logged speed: 0
